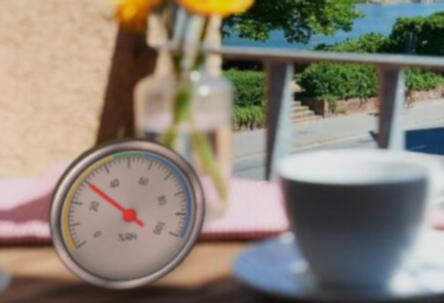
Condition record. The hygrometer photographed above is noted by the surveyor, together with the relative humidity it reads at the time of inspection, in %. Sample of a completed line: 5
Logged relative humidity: 30
